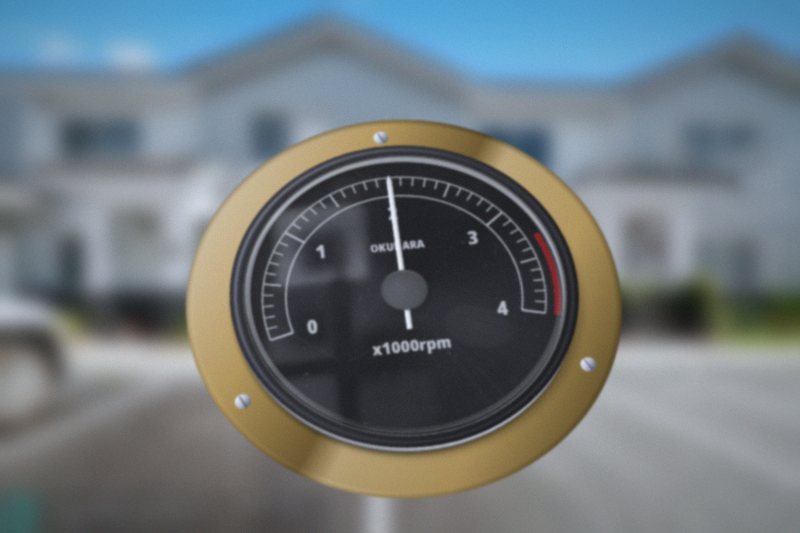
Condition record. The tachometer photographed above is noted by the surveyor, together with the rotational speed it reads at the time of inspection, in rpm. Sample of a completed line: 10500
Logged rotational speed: 2000
